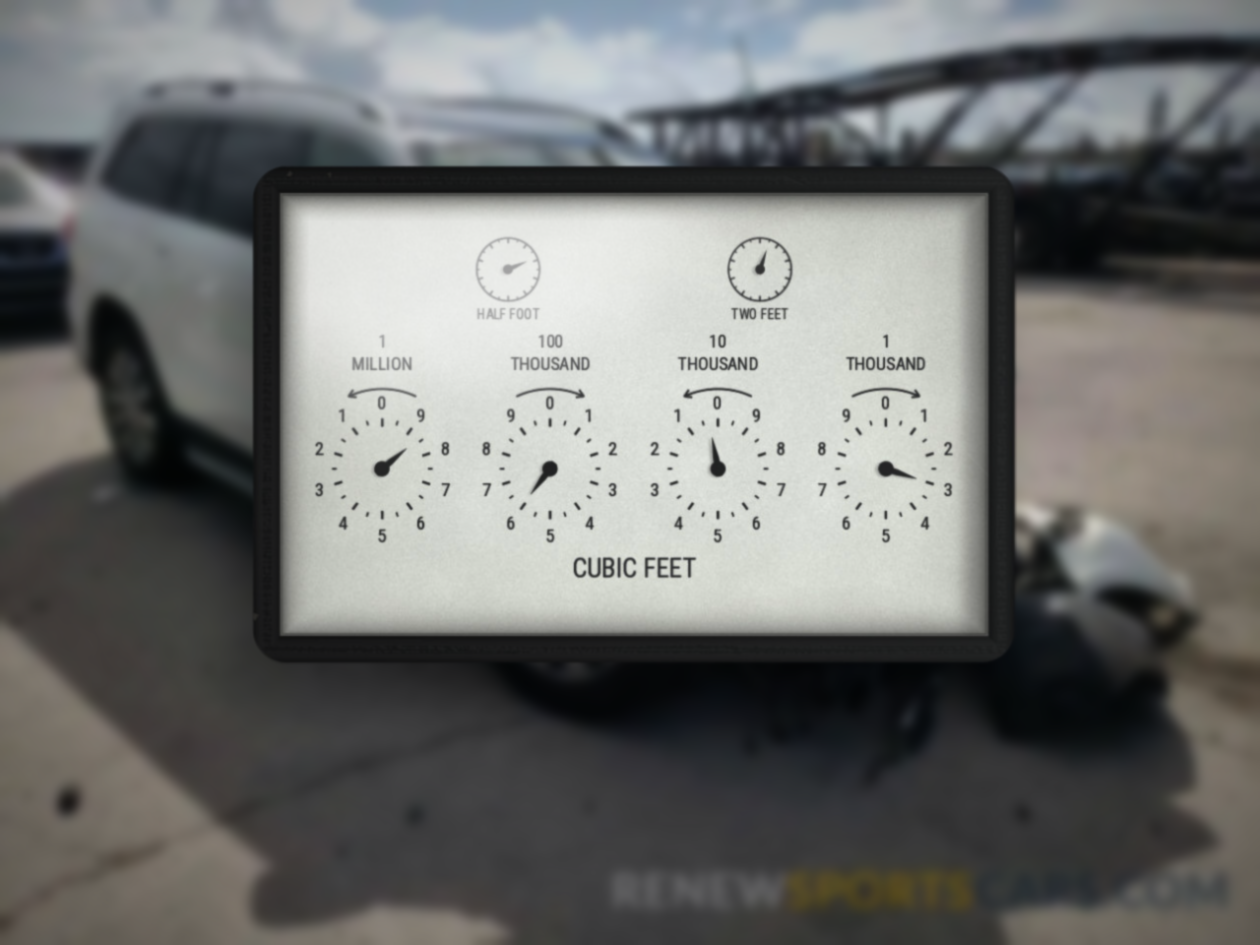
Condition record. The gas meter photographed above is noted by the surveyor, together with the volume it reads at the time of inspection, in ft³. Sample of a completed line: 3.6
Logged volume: 860300
